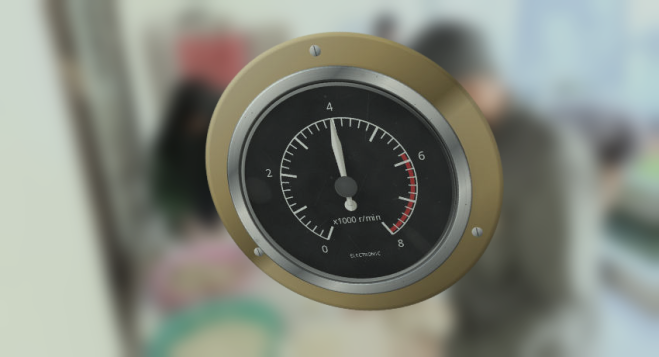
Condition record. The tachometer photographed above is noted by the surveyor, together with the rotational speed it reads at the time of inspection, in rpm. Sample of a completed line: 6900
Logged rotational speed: 4000
